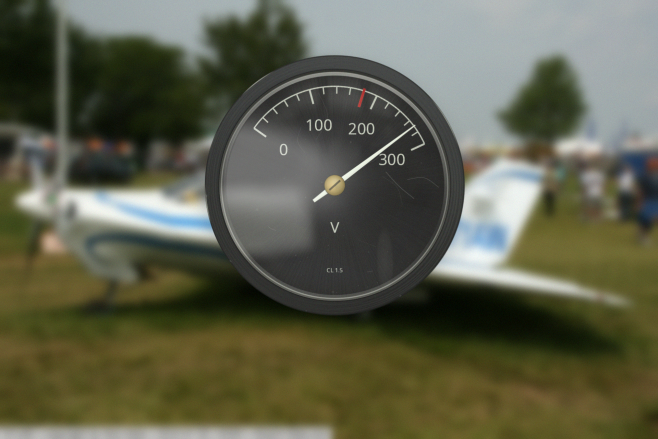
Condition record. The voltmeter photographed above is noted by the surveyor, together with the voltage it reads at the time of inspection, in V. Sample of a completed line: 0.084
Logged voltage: 270
